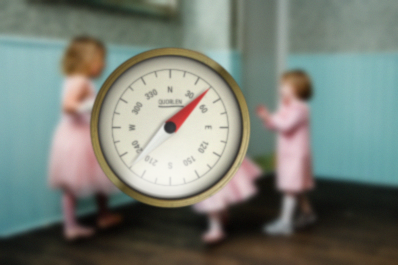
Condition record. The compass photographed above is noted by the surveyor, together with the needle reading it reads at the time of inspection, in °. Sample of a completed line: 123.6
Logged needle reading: 45
